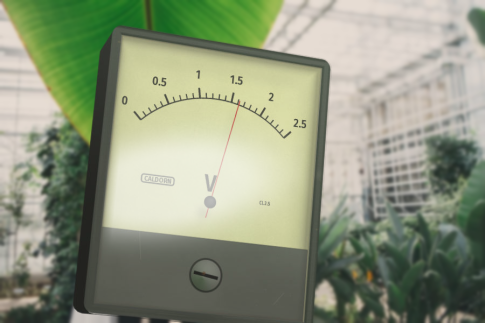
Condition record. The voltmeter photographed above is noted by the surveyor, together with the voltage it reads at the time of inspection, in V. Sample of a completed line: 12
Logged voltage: 1.6
